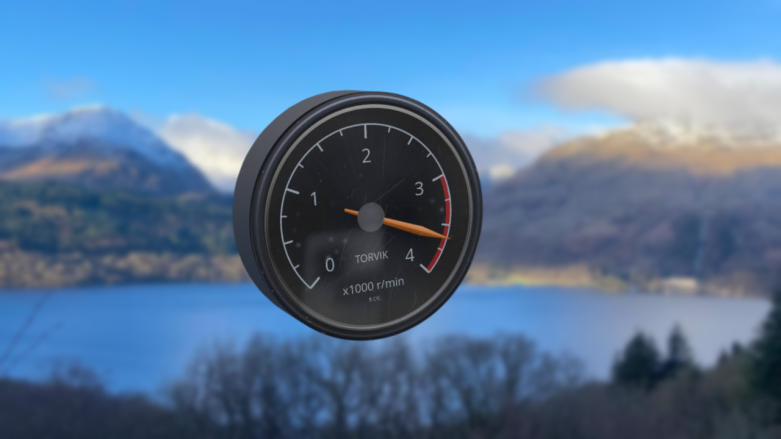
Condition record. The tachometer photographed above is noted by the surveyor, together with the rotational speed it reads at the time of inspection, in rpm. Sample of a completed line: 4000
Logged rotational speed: 3625
